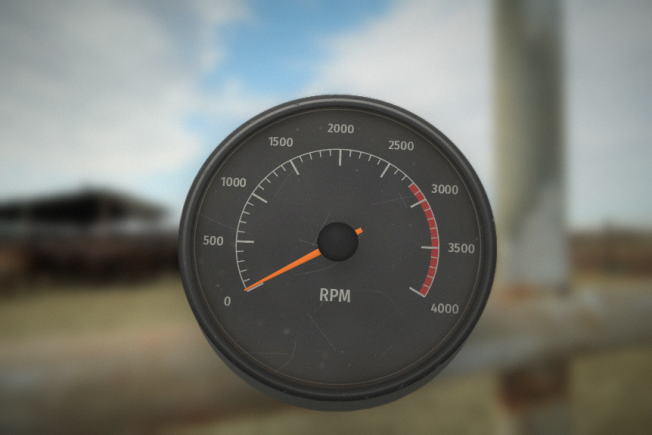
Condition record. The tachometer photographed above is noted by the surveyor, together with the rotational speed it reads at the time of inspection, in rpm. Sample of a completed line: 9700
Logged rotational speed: 0
